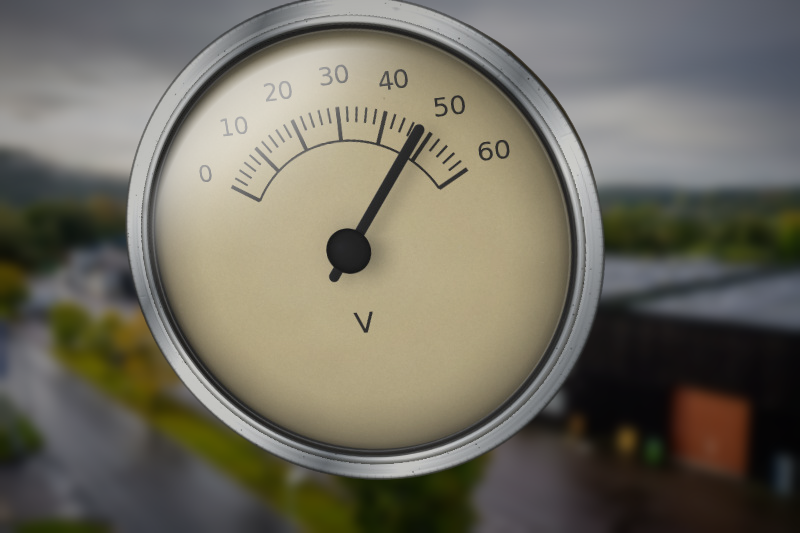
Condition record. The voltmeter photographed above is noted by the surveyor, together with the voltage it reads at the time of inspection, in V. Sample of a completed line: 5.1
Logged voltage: 48
